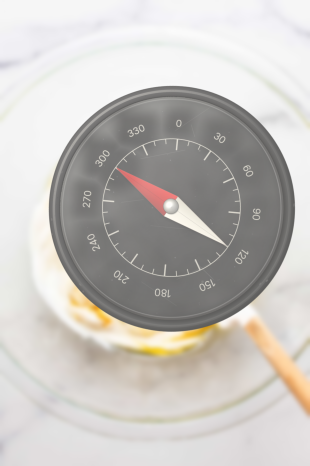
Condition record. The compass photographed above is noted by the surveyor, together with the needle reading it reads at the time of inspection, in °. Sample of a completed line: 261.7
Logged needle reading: 300
